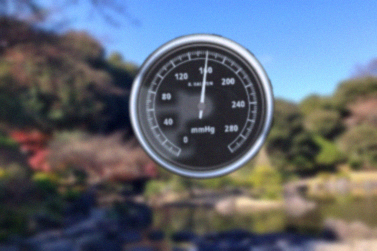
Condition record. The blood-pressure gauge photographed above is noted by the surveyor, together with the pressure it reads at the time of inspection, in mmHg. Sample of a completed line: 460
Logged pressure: 160
